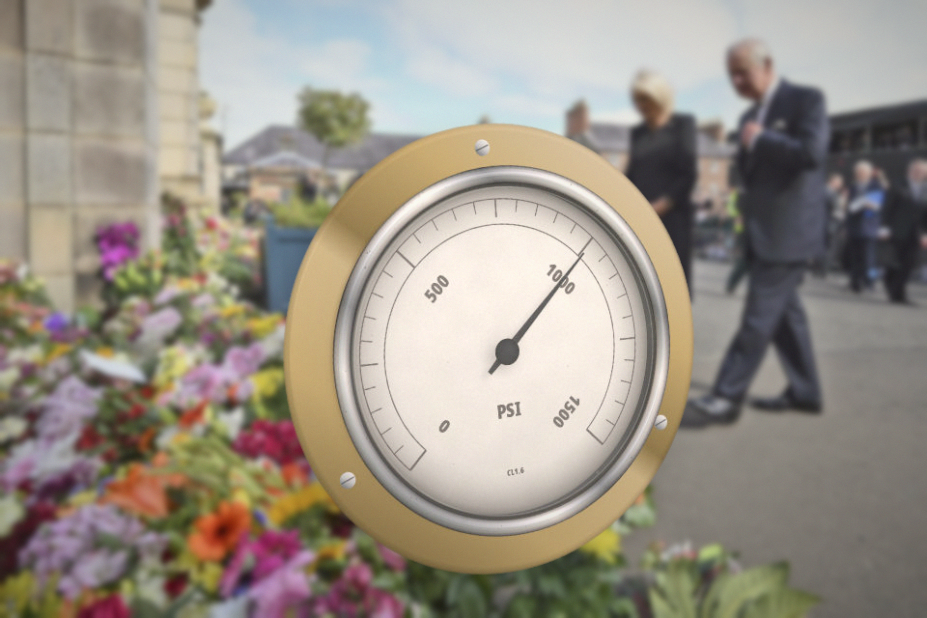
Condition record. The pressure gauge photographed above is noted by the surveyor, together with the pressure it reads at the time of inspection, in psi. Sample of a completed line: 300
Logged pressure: 1000
